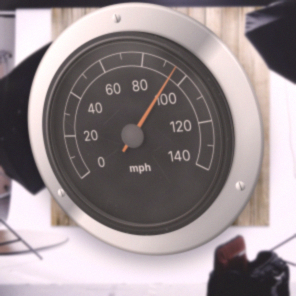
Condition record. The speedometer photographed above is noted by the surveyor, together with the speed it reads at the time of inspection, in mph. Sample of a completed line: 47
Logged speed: 95
